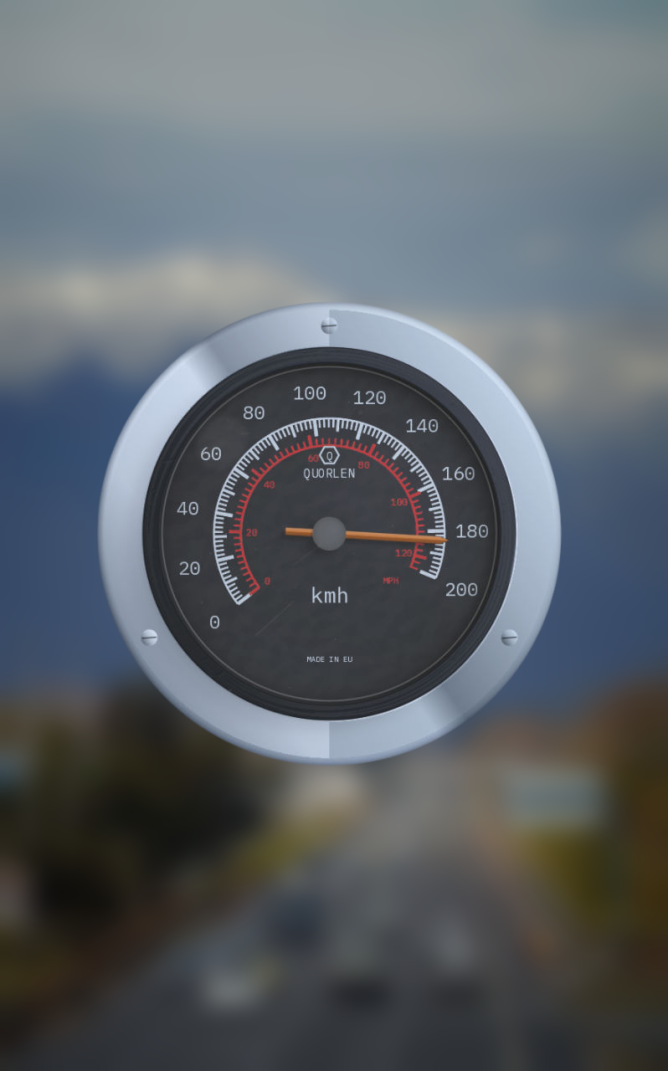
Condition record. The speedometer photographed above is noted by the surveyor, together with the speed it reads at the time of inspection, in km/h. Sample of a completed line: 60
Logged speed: 184
